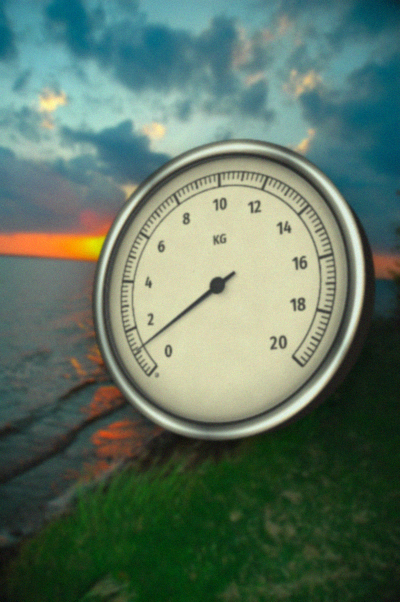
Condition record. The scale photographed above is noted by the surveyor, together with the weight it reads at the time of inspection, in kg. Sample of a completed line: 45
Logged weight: 1
